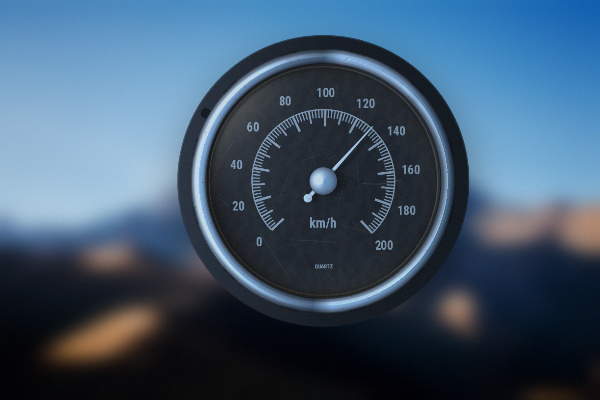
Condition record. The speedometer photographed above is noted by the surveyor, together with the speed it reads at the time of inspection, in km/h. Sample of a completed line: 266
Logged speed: 130
